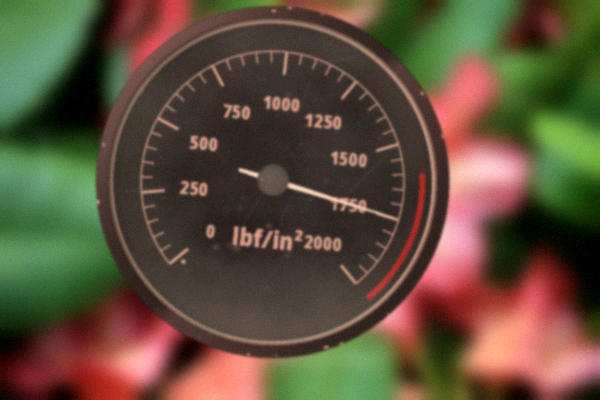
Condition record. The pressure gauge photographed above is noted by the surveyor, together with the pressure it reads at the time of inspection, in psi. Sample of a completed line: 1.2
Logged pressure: 1750
